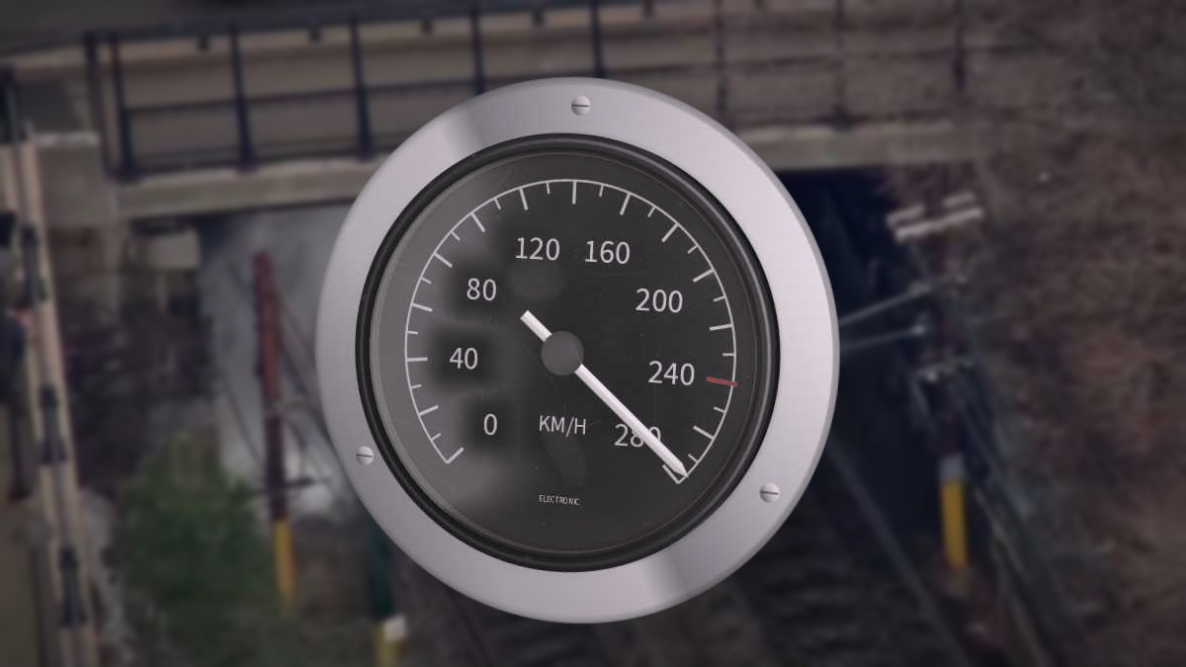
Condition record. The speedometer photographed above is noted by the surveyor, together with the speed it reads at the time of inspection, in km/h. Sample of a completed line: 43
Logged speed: 275
